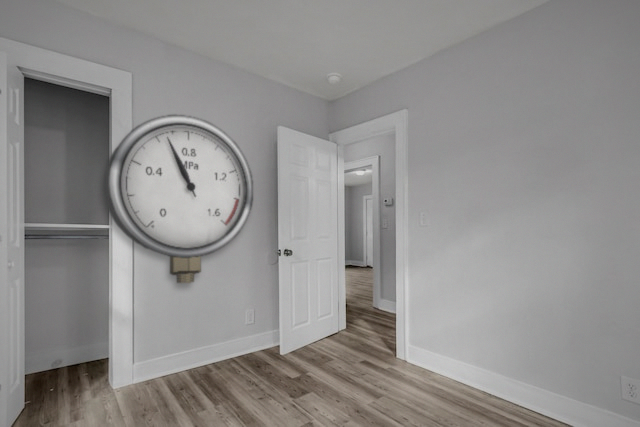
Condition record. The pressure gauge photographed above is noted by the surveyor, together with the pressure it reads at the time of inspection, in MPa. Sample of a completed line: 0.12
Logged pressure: 0.65
